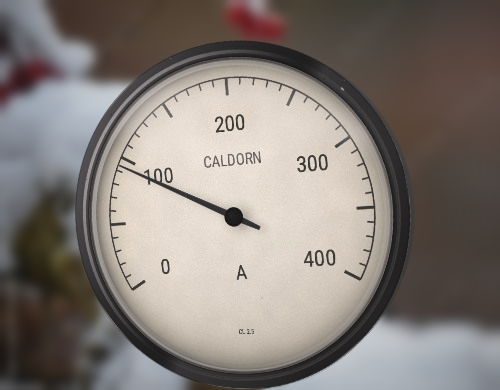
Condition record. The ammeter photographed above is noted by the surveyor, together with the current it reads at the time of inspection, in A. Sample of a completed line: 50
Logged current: 95
